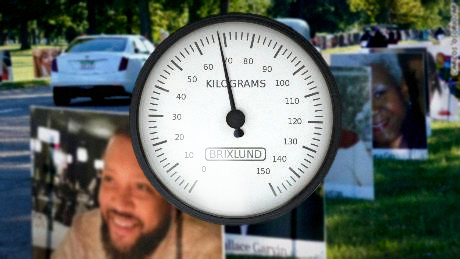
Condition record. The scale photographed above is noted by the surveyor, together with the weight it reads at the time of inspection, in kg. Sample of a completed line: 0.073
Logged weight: 68
